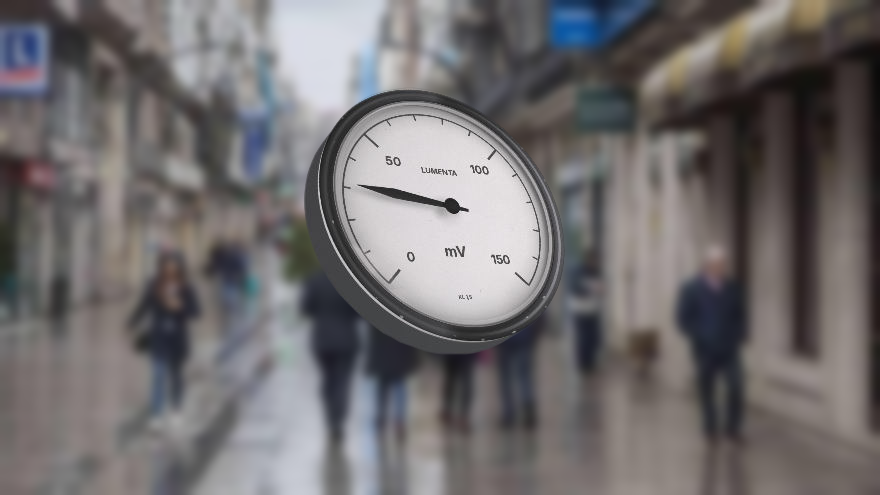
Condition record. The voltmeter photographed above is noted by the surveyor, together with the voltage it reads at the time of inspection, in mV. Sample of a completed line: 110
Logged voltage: 30
